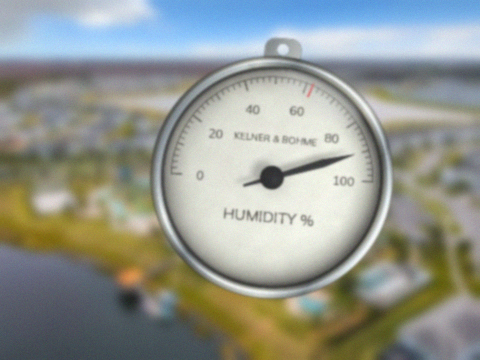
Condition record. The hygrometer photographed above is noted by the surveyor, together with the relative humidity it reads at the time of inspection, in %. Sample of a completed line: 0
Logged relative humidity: 90
